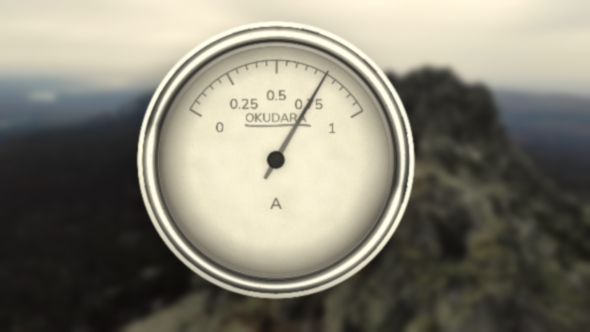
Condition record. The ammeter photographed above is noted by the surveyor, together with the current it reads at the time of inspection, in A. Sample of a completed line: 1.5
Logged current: 0.75
